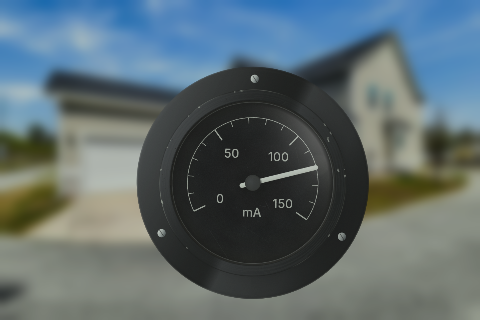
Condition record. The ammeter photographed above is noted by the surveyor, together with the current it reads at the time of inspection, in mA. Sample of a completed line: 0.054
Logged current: 120
